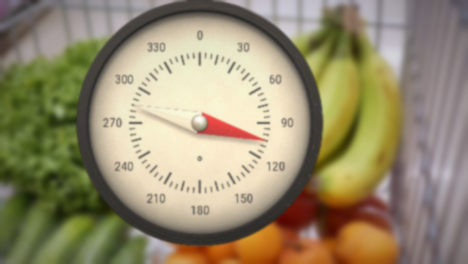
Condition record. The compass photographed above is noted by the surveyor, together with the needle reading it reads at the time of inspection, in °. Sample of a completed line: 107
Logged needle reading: 105
